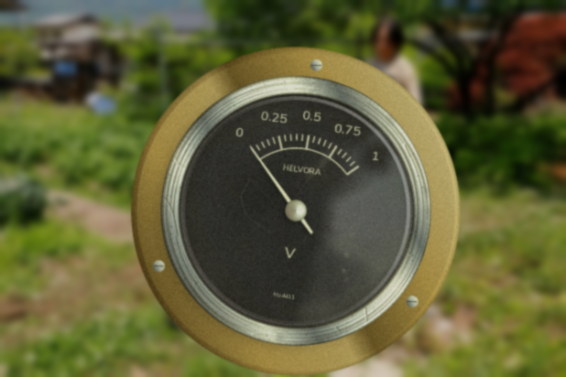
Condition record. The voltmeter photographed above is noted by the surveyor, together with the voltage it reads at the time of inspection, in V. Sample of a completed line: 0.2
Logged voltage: 0
